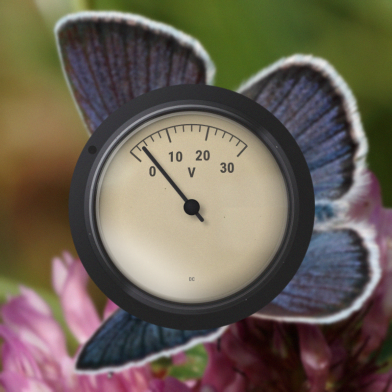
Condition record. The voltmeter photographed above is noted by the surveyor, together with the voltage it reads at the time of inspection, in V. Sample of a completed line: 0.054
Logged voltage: 3
